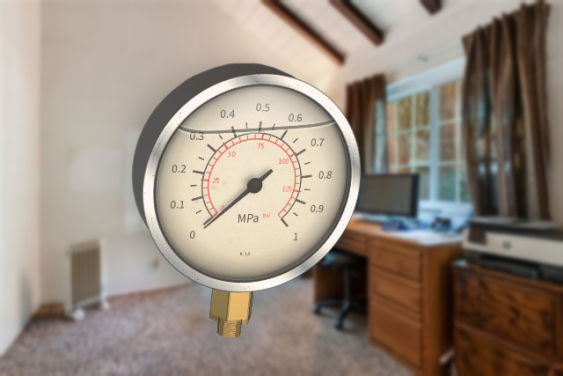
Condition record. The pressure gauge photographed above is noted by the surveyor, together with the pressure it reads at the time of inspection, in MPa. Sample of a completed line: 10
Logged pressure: 0
